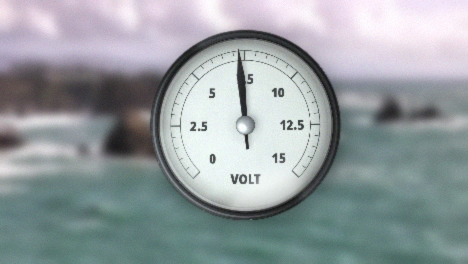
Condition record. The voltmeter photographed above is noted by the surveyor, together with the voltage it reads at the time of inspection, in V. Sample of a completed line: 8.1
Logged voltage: 7.25
